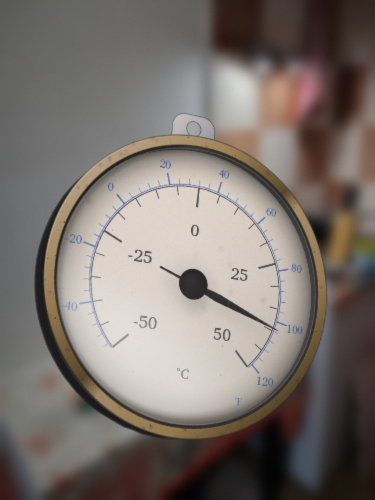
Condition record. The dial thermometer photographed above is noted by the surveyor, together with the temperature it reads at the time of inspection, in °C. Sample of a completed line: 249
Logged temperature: 40
